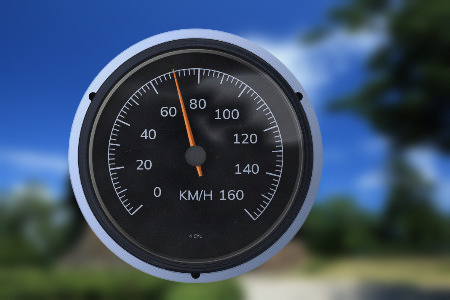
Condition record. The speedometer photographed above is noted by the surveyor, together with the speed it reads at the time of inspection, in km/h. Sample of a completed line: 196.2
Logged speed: 70
